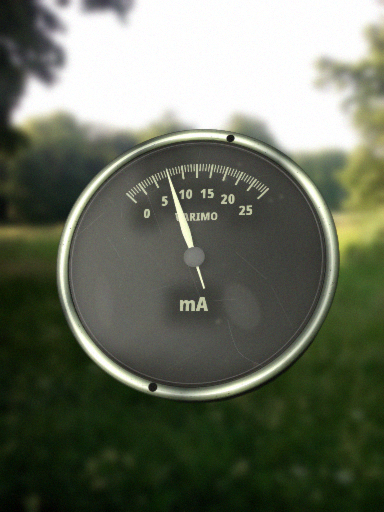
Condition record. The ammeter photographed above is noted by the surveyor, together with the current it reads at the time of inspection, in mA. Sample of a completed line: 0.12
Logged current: 7.5
